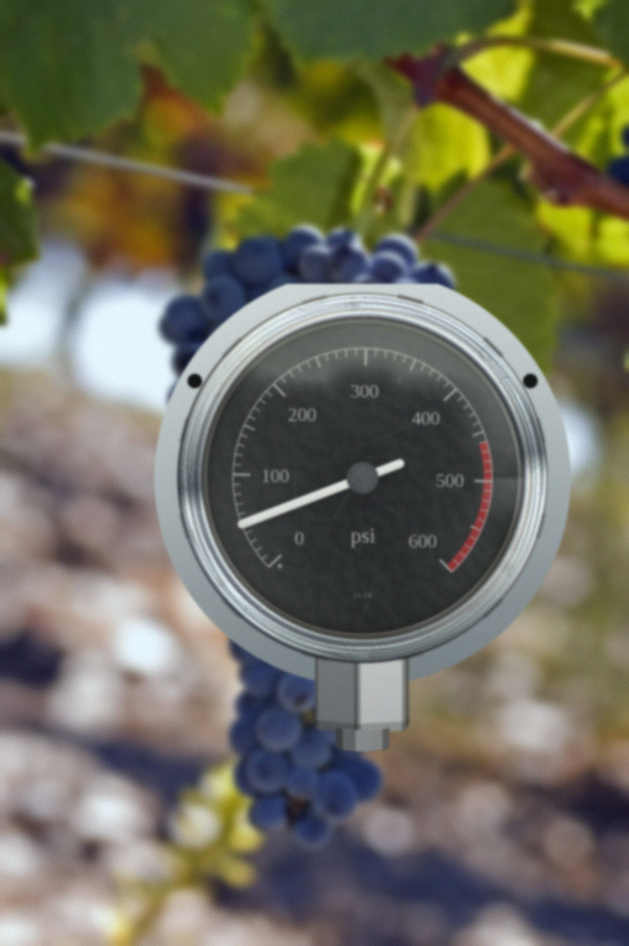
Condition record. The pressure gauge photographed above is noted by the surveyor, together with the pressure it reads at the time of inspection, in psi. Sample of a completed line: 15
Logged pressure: 50
